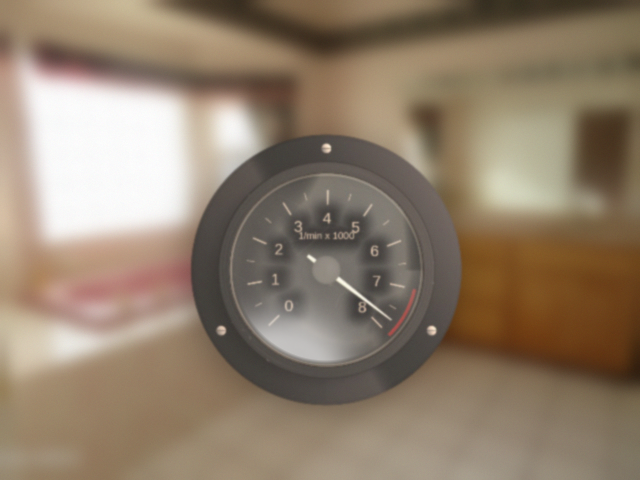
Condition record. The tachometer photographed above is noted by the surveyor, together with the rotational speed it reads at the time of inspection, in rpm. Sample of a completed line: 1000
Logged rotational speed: 7750
